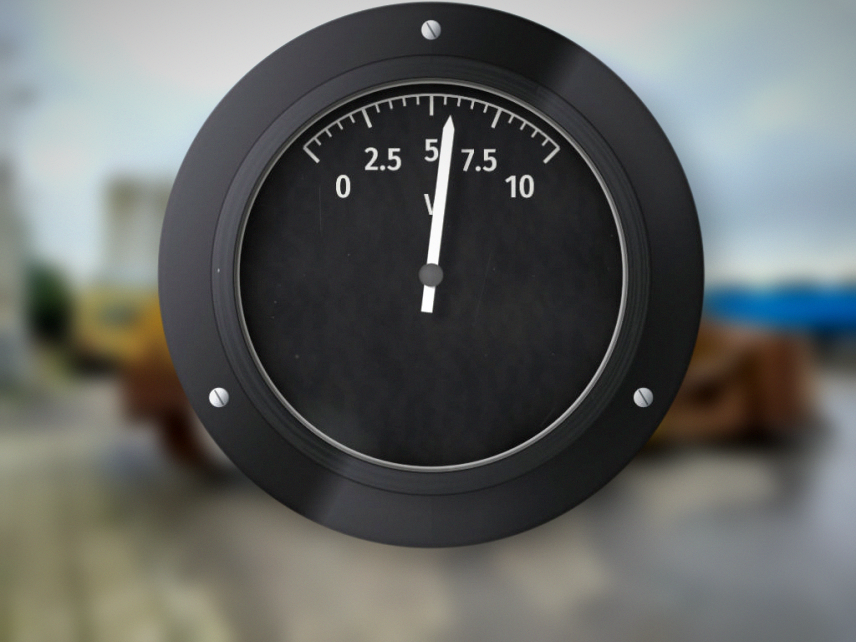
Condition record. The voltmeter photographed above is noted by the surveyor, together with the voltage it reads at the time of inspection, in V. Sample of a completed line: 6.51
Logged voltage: 5.75
